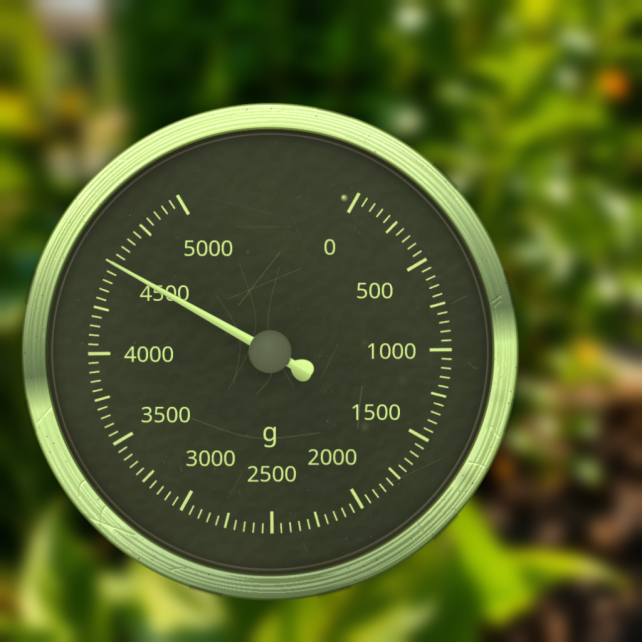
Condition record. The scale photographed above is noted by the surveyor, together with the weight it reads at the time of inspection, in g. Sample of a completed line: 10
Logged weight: 4500
